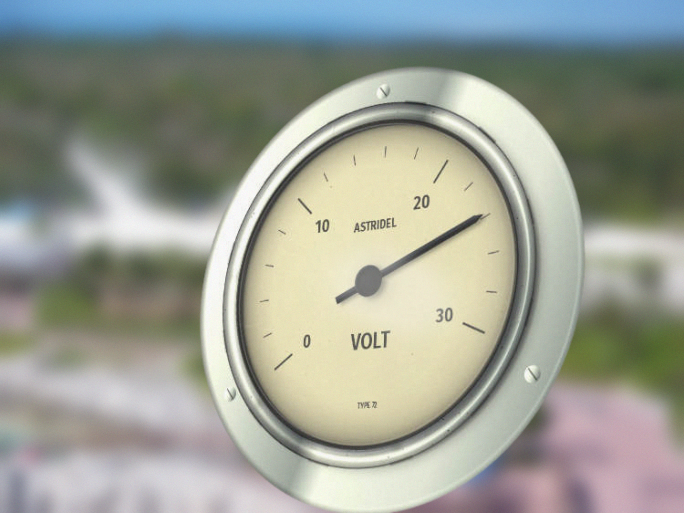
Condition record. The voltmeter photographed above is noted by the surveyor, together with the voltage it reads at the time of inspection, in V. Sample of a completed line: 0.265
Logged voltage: 24
